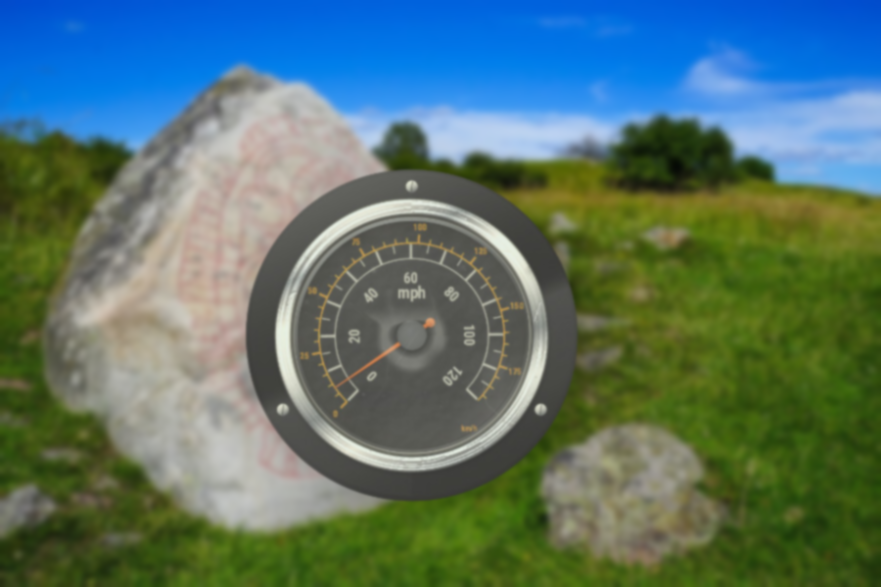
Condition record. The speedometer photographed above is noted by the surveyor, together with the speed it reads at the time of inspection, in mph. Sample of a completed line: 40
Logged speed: 5
